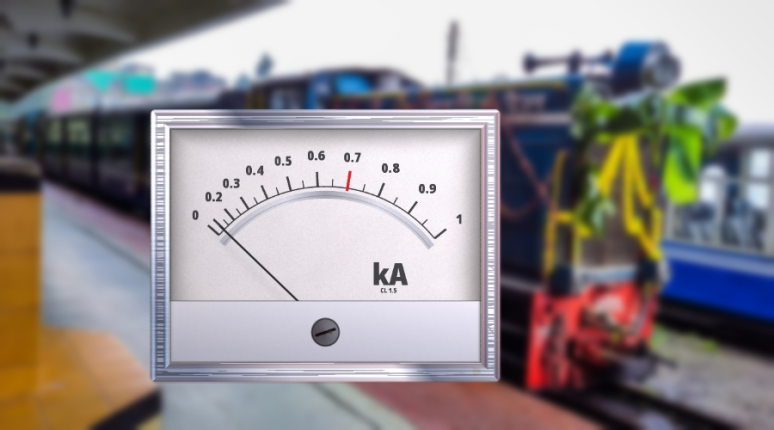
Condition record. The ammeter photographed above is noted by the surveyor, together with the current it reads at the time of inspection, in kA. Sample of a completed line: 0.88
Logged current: 0.1
